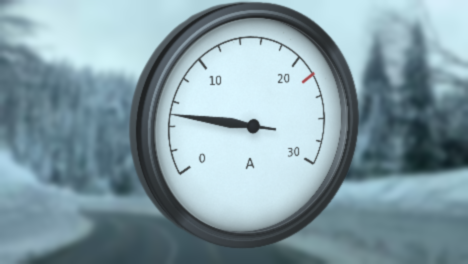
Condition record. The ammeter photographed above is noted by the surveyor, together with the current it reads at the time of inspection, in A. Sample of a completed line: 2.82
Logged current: 5
